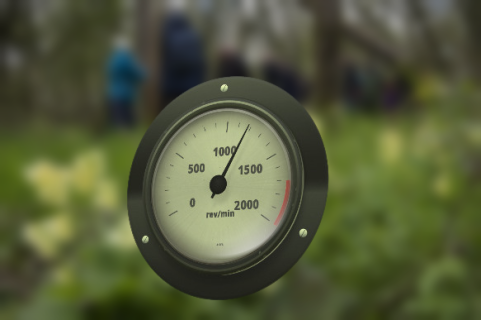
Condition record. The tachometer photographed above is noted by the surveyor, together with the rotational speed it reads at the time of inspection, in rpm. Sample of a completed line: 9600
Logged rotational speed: 1200
